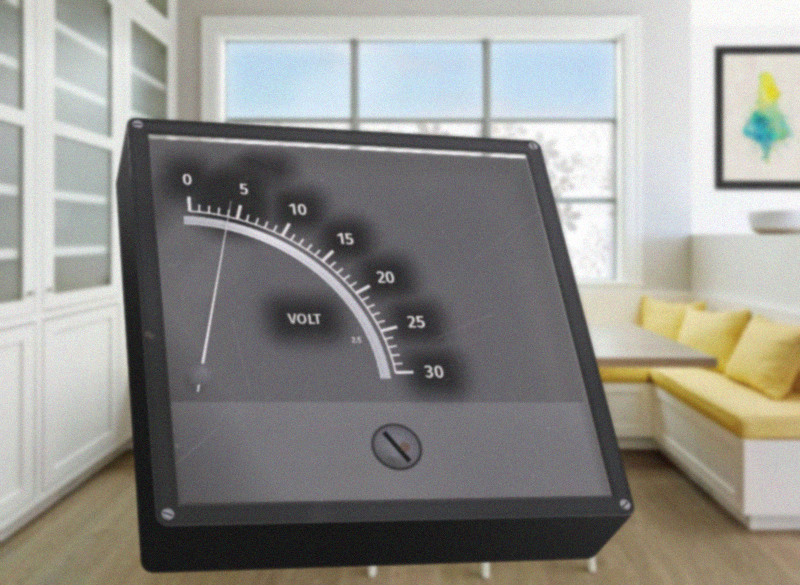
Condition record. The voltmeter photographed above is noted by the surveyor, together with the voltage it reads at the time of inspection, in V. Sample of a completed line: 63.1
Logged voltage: 4
